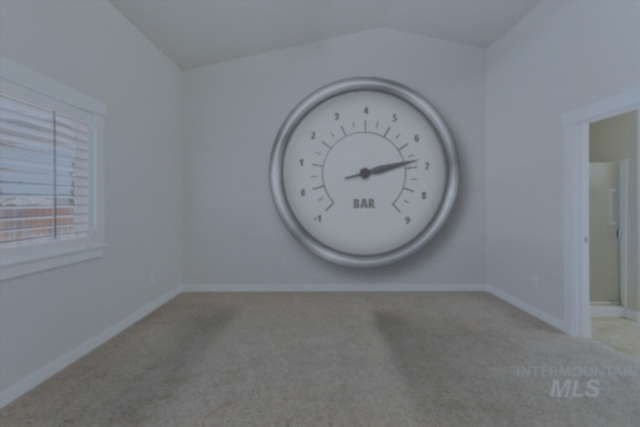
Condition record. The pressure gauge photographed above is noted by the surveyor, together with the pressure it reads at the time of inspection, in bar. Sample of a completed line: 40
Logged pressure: 6.75
